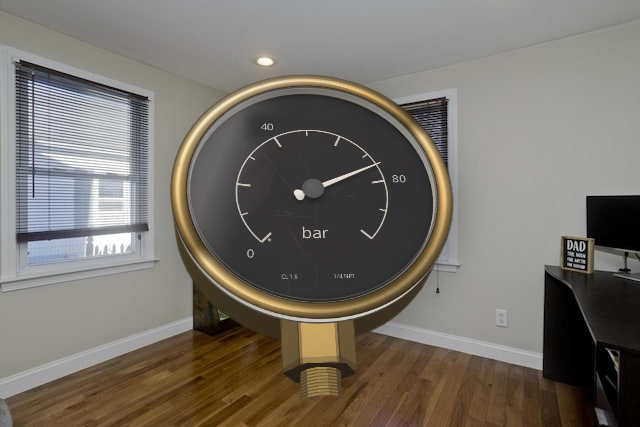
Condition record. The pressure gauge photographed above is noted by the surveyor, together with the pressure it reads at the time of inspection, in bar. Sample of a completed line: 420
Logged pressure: 75
